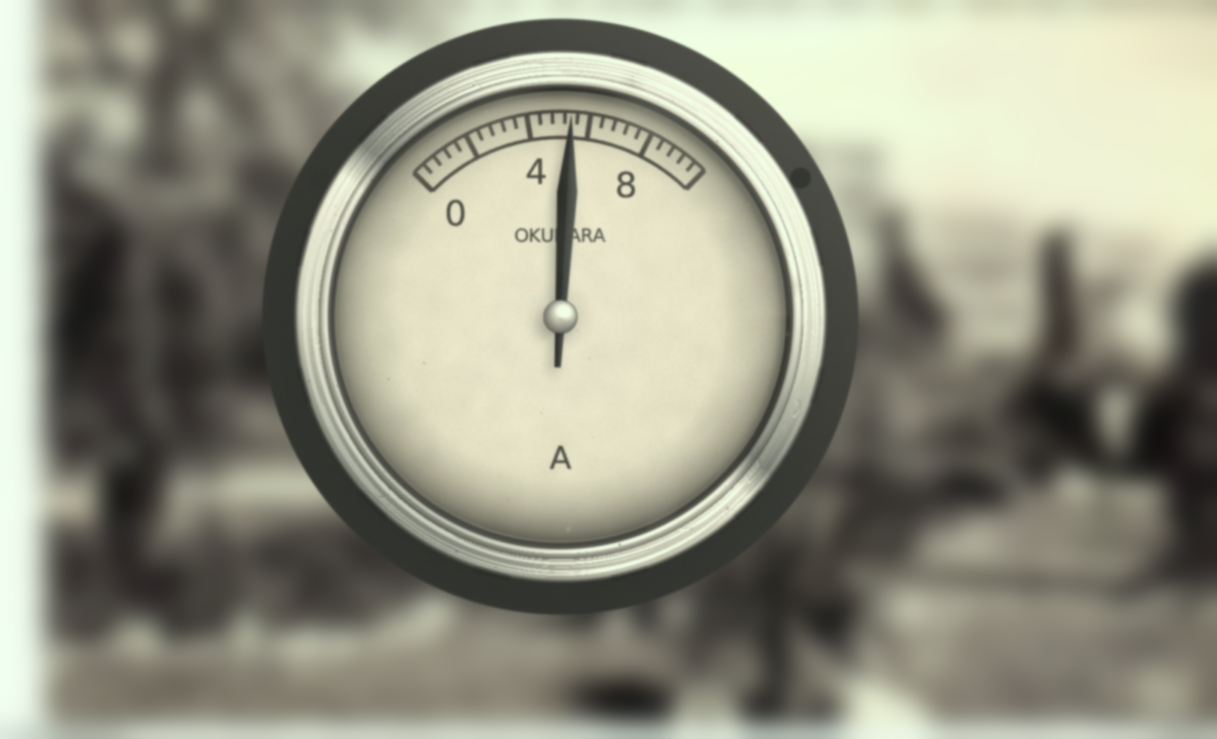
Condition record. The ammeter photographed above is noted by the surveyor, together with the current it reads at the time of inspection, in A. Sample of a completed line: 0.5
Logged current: 5.4
